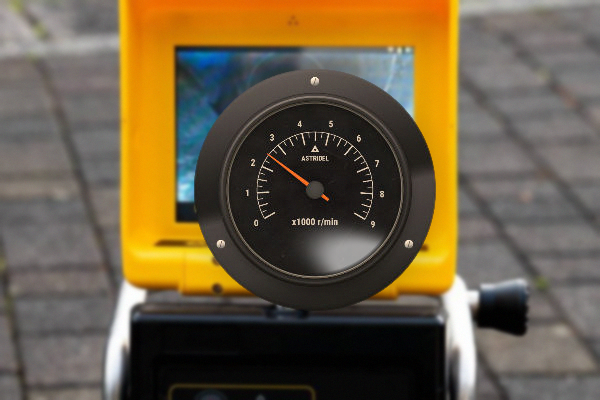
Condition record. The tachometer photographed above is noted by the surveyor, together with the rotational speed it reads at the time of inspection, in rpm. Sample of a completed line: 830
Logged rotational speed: 2500
